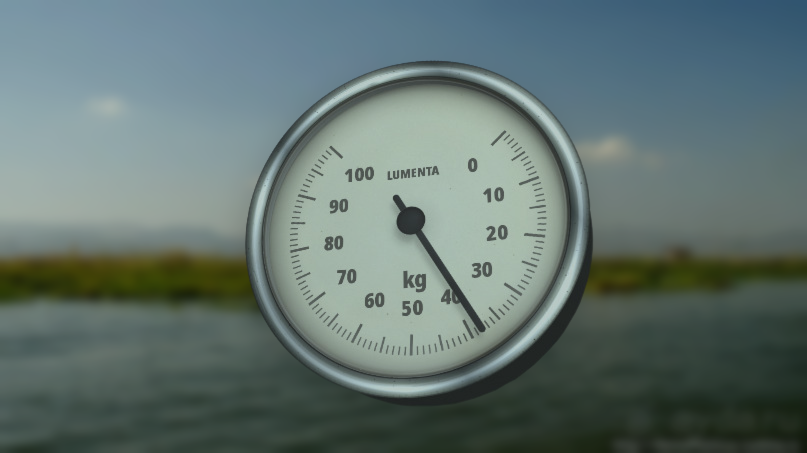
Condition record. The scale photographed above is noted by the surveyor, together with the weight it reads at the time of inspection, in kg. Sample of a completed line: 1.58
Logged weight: 38
